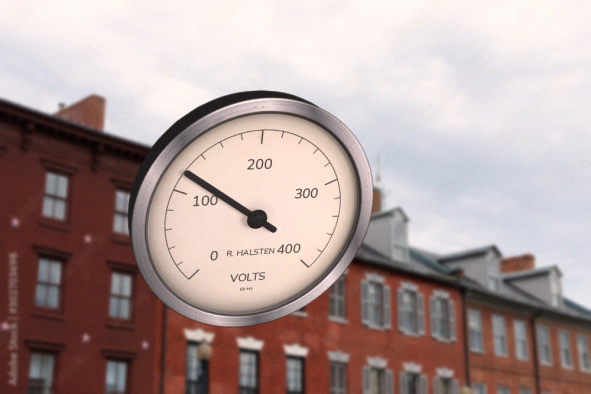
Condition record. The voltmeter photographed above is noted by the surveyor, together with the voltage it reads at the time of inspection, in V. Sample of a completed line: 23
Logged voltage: 120
